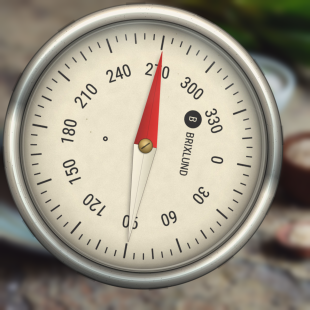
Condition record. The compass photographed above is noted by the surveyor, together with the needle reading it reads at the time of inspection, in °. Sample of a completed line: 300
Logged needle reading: 270
